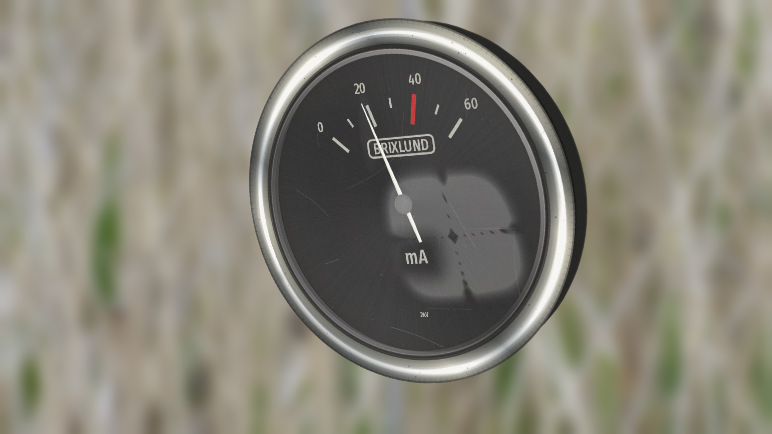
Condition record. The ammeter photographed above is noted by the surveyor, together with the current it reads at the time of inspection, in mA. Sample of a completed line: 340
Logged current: 20
